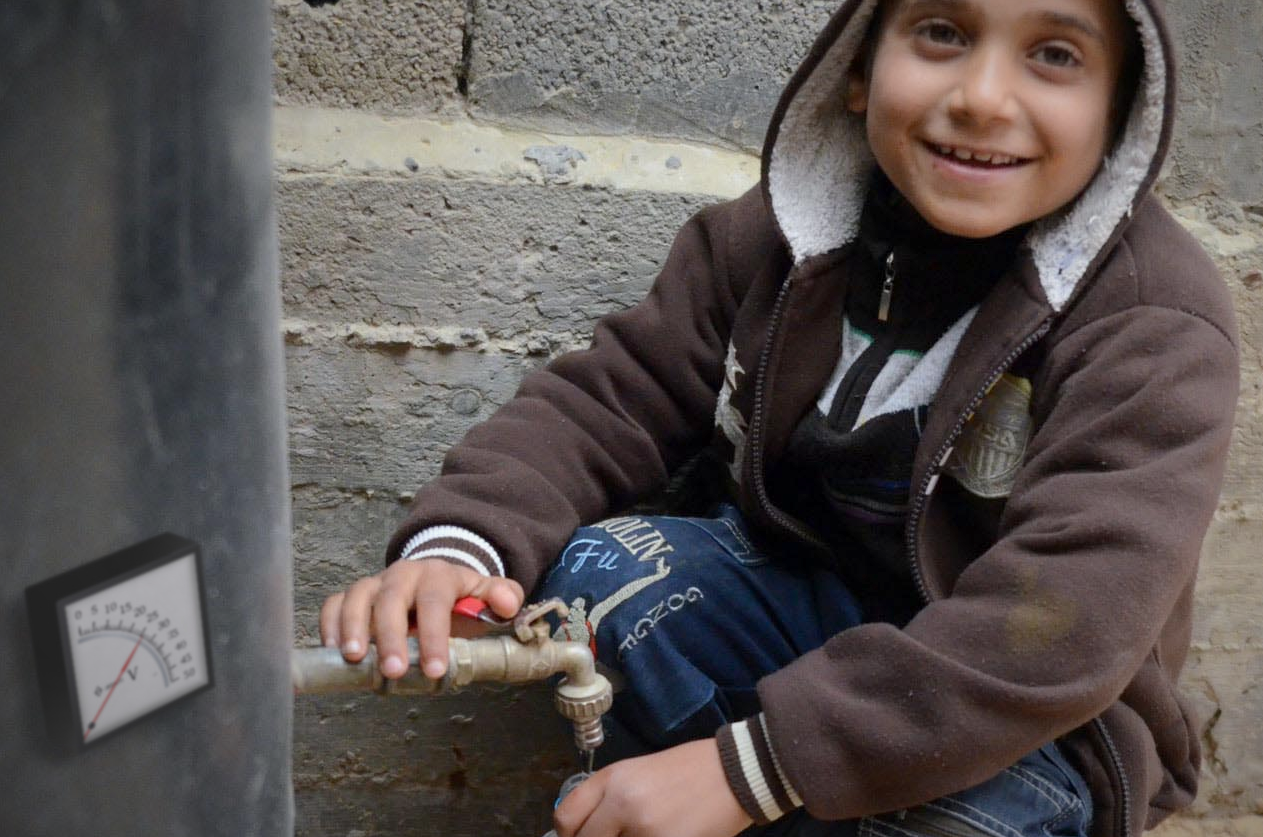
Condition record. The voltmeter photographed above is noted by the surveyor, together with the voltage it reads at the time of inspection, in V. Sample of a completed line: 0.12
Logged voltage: 25
